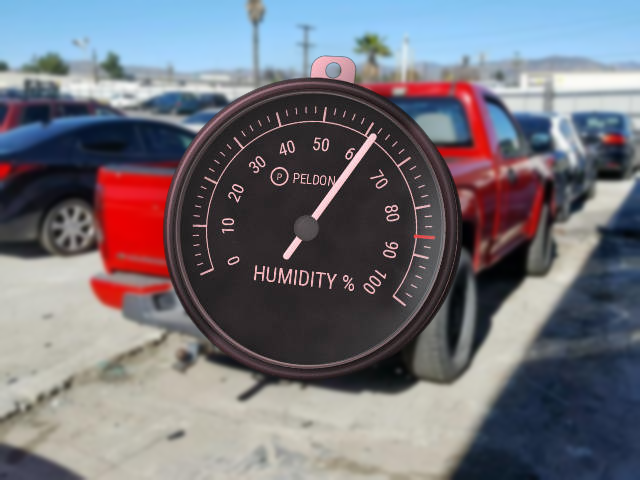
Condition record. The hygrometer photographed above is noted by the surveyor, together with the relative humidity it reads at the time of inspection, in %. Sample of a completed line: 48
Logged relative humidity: 62
